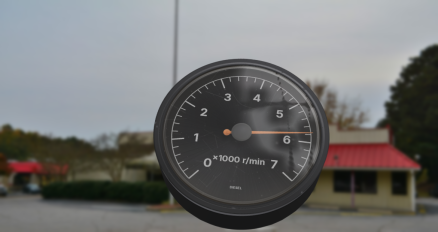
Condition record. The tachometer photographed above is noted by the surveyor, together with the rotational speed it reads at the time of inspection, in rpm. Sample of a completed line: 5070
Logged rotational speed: 5800
